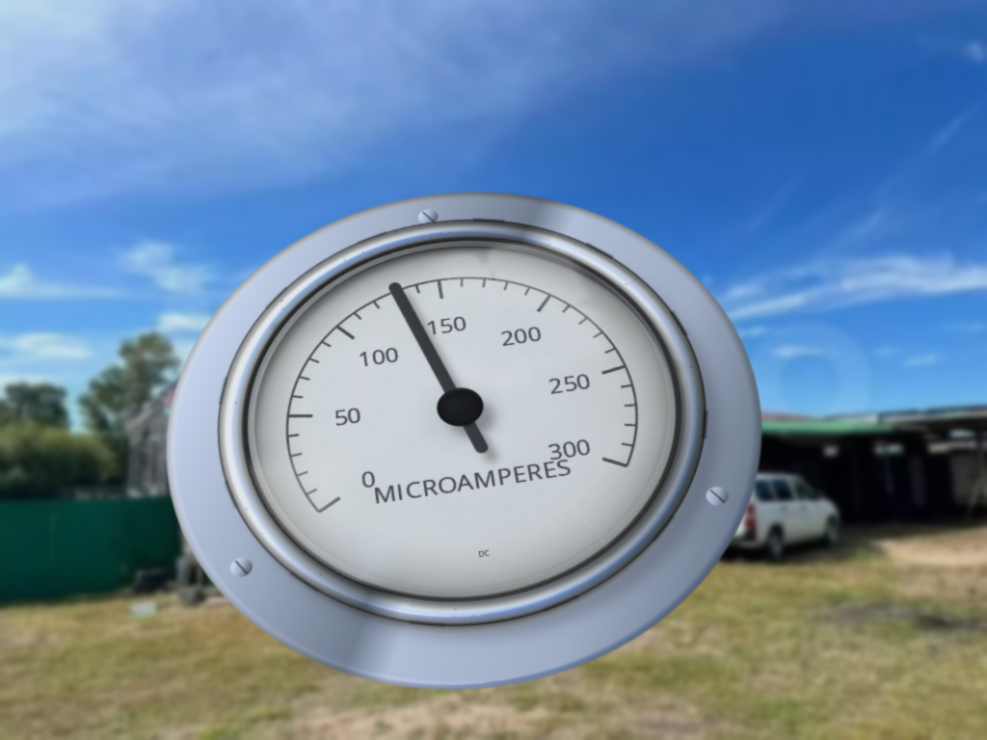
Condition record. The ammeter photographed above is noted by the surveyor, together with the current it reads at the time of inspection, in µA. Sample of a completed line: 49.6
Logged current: 130
